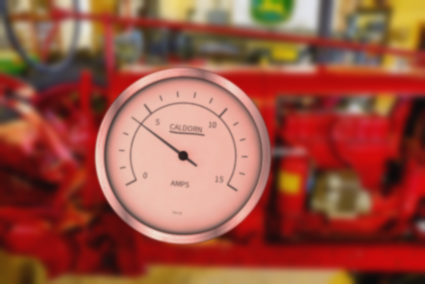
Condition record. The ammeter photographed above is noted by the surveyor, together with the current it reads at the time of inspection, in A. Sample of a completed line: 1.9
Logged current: 4
